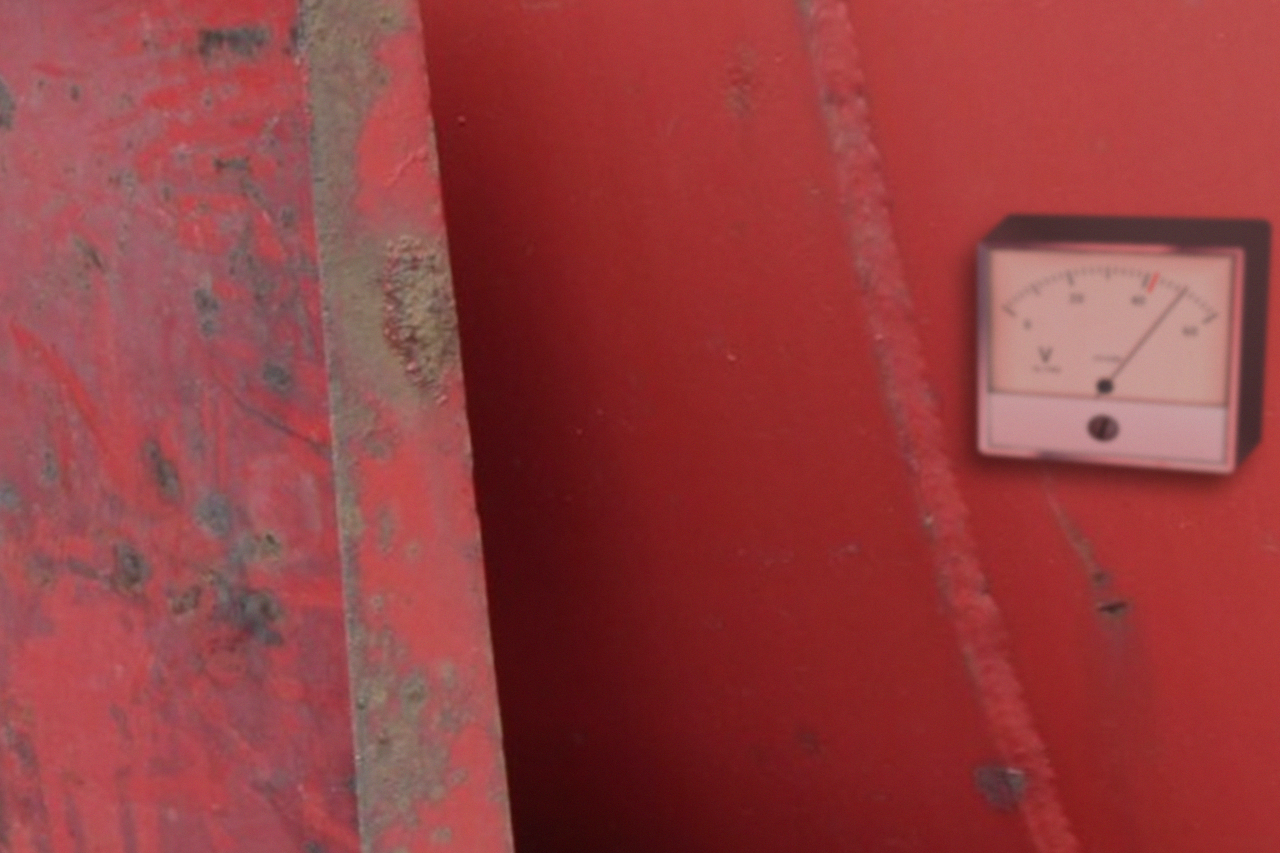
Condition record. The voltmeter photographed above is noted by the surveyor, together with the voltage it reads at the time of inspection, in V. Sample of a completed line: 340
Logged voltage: 50
